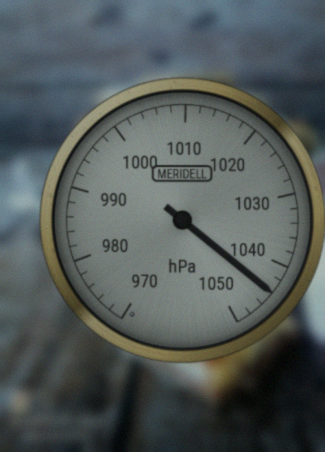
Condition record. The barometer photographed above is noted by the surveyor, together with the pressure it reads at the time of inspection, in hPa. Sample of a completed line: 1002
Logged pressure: 1044
